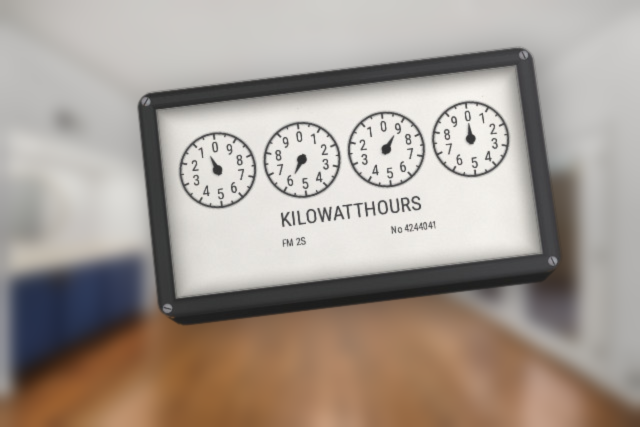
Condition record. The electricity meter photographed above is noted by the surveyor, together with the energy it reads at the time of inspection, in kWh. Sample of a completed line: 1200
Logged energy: 590
